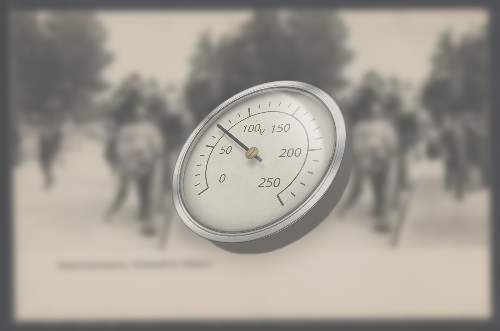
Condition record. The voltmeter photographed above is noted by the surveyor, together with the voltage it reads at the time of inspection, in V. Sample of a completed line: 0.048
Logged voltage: 70
